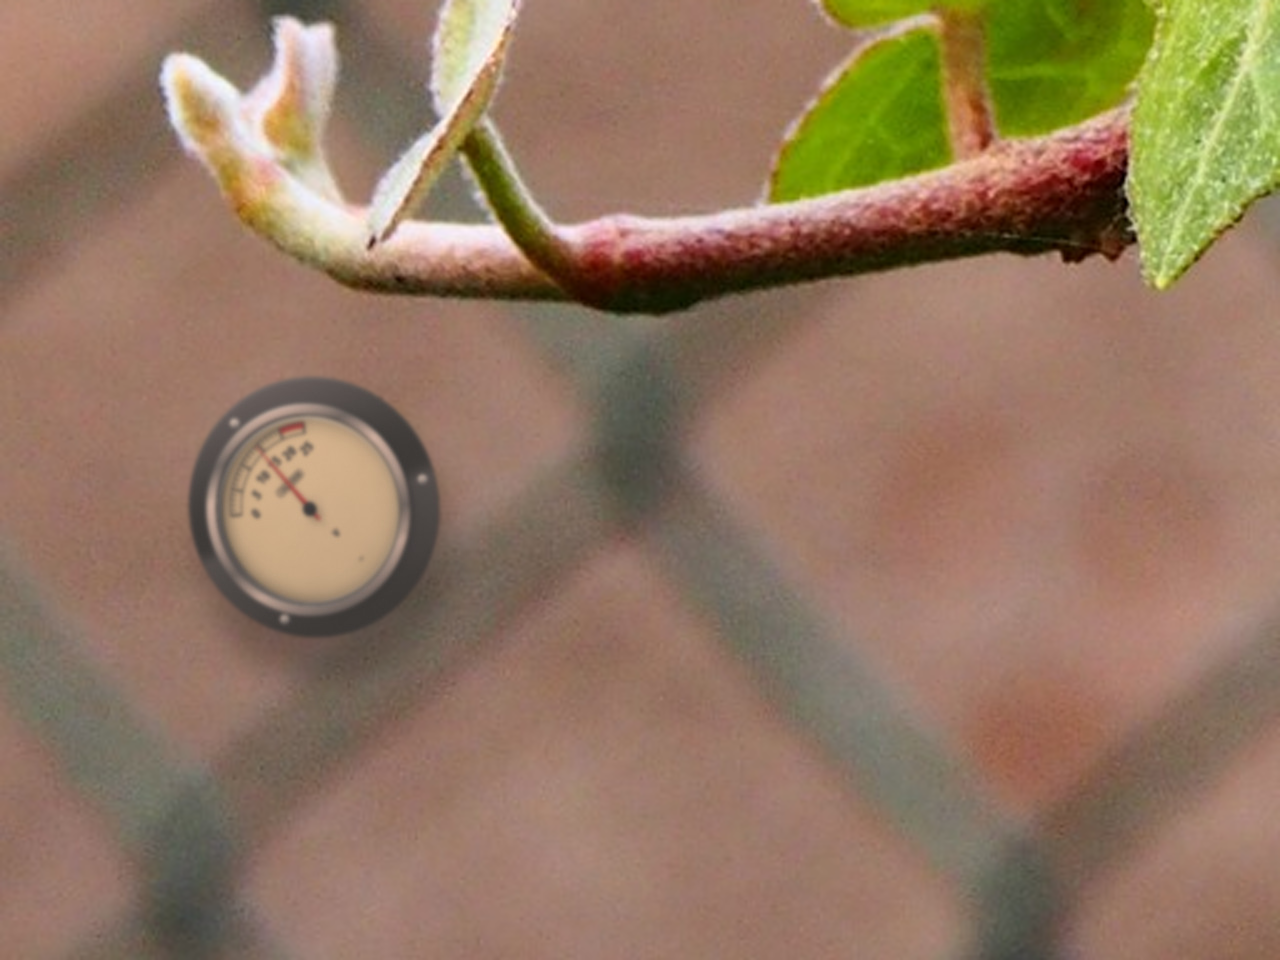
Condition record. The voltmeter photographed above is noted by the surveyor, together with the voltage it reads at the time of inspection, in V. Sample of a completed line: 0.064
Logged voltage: 15
